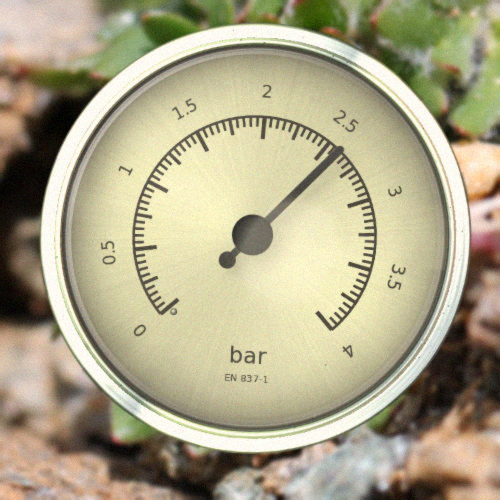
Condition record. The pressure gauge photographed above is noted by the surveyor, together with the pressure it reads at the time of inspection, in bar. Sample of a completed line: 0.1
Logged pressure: 2.6
